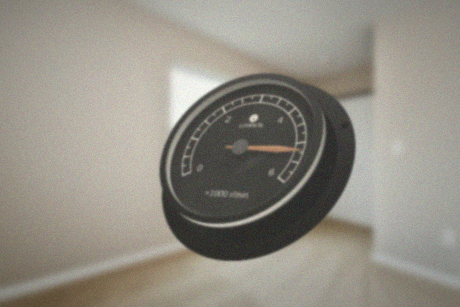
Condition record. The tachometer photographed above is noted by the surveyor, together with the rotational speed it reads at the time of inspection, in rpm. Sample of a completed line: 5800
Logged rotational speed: 5250
